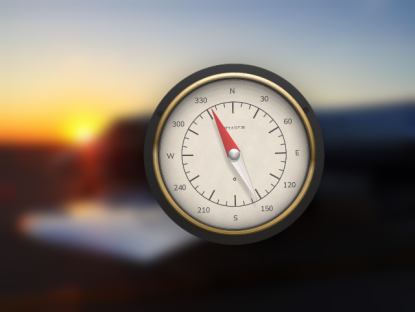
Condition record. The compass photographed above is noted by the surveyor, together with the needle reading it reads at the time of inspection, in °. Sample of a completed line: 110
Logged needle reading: 335
